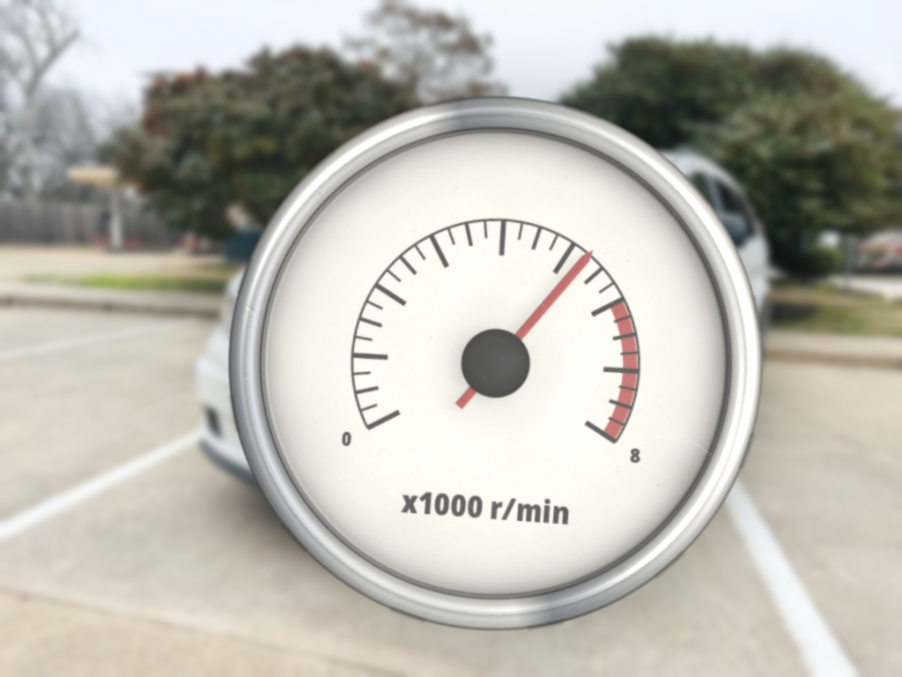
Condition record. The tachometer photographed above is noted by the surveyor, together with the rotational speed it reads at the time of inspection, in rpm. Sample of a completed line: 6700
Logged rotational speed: 5250
